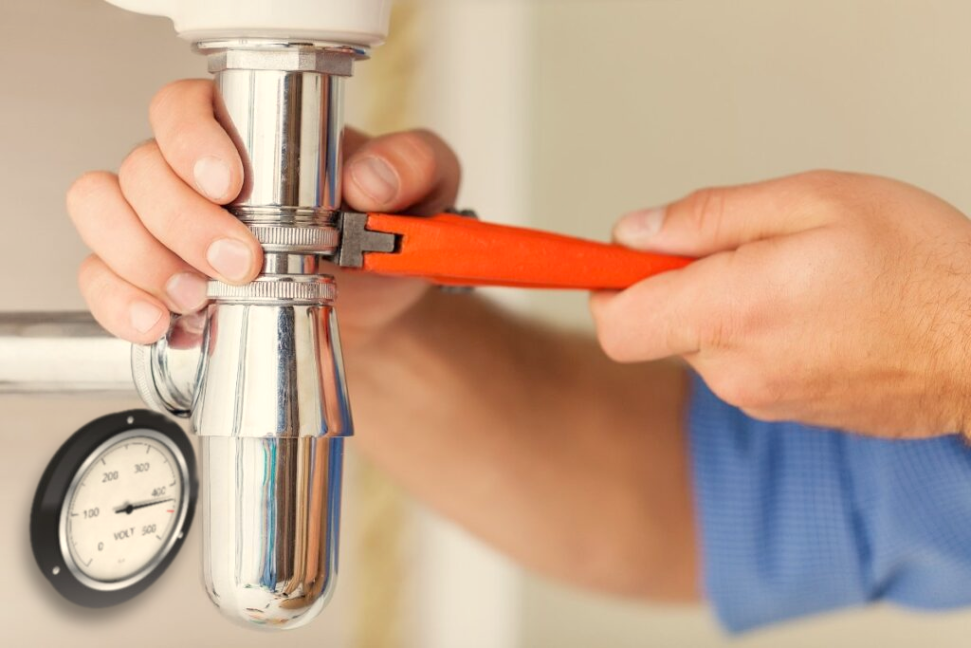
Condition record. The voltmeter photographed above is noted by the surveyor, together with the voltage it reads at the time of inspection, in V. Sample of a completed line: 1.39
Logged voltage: 425
